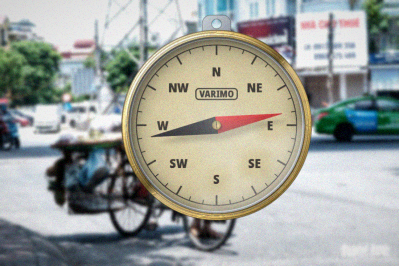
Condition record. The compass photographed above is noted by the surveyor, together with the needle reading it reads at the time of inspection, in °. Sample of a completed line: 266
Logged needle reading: 80
